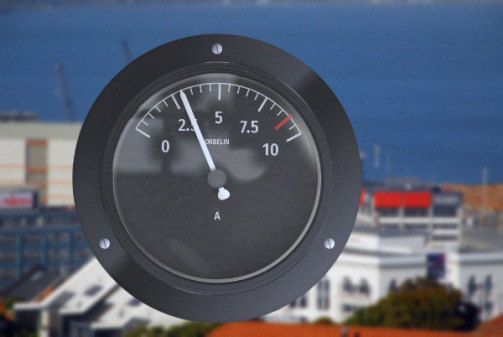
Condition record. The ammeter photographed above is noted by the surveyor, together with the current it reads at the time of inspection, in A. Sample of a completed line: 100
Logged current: 3
